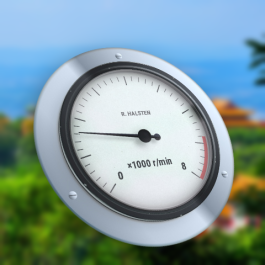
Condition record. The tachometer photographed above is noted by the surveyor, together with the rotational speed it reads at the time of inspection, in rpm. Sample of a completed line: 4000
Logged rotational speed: 1600
